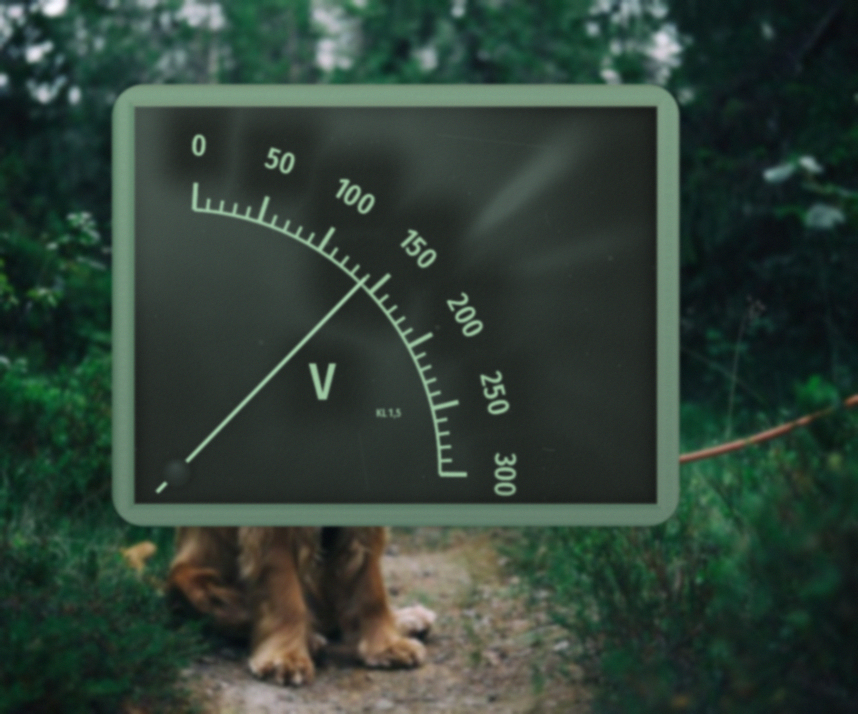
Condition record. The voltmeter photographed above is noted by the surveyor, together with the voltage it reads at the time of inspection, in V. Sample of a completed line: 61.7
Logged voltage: 140
